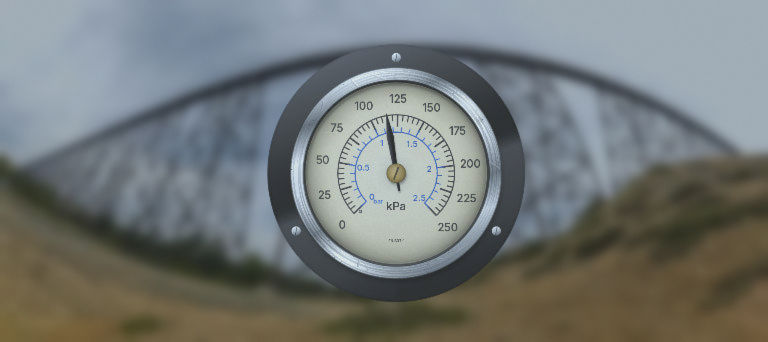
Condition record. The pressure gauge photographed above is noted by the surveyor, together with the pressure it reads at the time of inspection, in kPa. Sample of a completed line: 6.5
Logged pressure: 115
